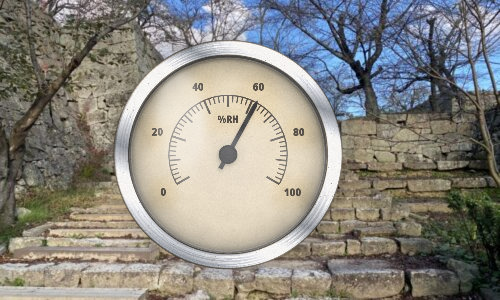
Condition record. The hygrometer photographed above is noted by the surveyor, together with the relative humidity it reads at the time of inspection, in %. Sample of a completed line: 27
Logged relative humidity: 62
